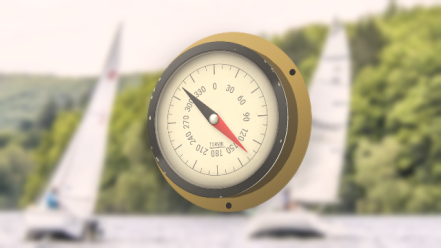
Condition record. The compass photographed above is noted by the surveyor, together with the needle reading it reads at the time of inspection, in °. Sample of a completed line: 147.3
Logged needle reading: 135
